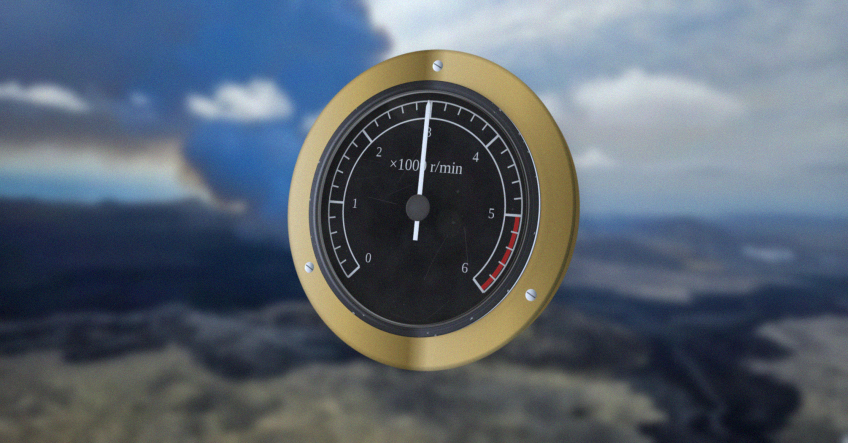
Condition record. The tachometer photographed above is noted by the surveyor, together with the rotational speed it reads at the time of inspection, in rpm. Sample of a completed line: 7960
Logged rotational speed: 3000
